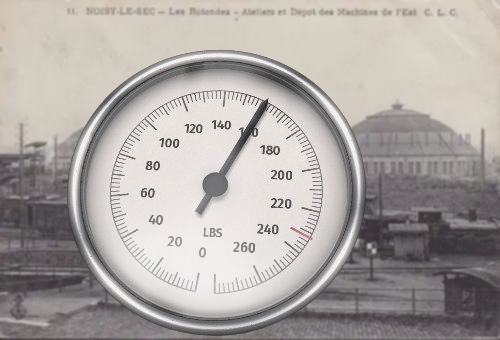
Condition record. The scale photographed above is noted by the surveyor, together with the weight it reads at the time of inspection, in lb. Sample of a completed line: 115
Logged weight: 160
